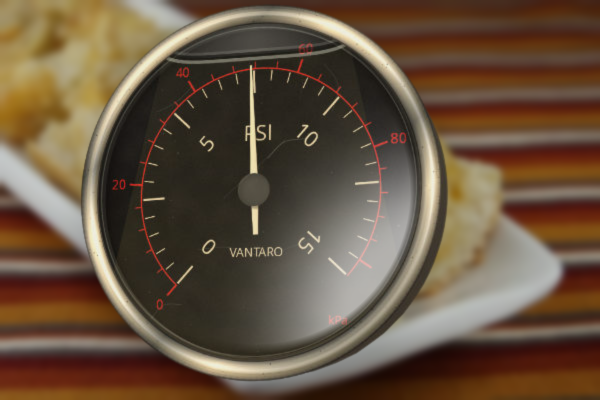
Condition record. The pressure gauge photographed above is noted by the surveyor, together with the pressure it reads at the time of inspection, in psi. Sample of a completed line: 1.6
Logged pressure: 7.5
